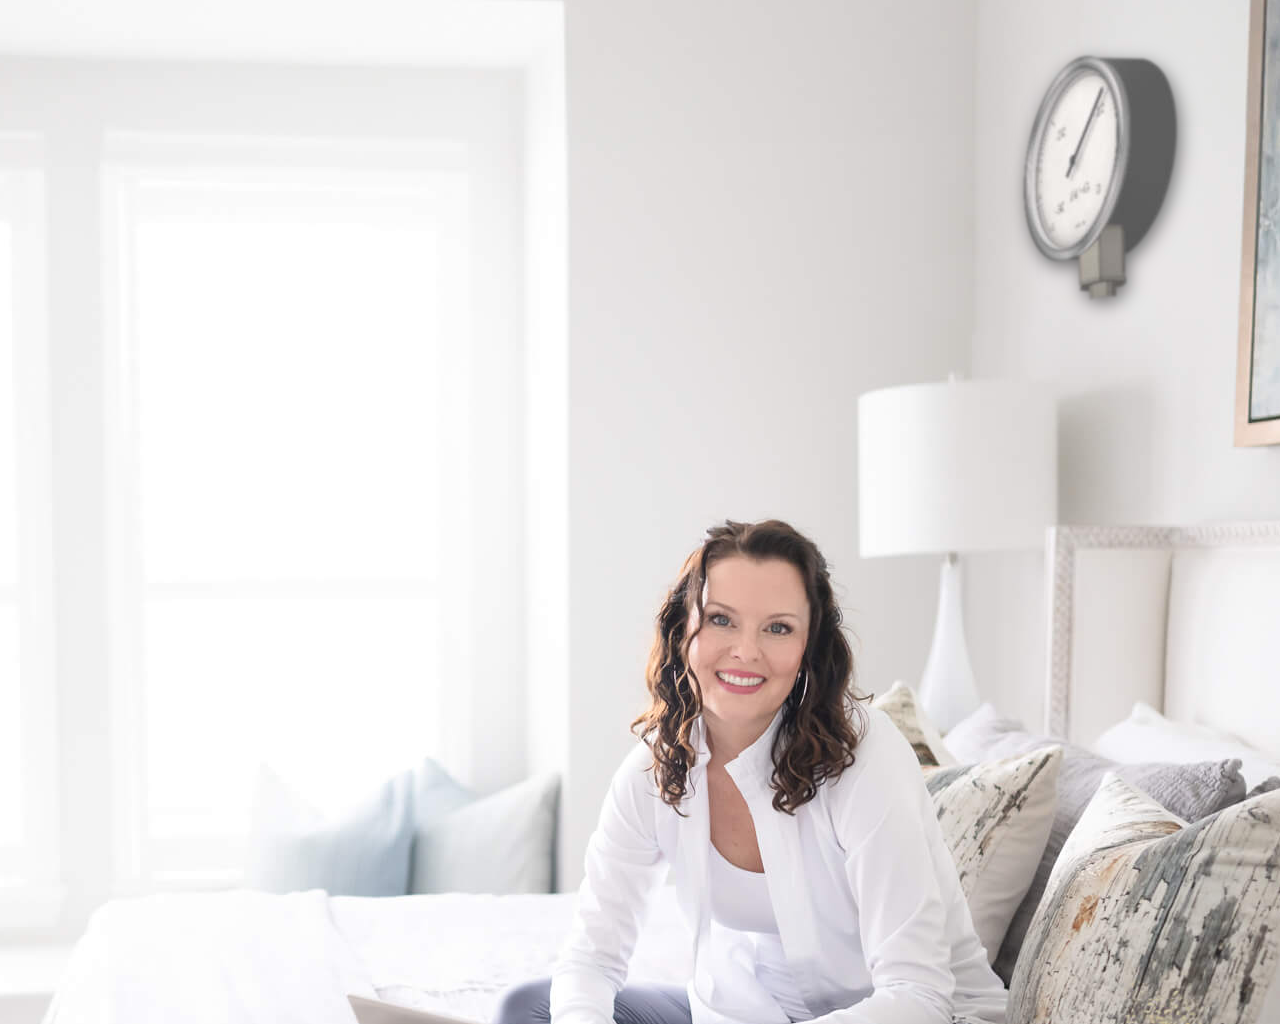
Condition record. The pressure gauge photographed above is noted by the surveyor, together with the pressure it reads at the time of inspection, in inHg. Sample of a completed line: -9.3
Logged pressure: -10
